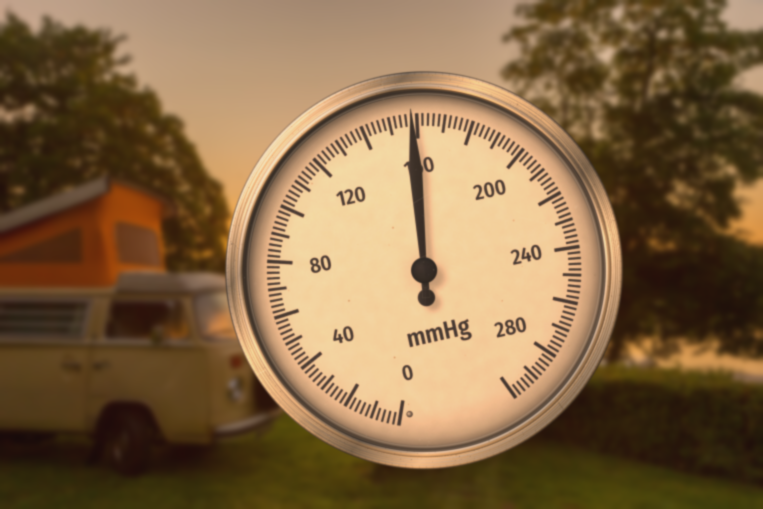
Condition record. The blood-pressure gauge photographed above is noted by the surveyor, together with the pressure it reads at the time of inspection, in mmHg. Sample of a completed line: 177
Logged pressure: 158
